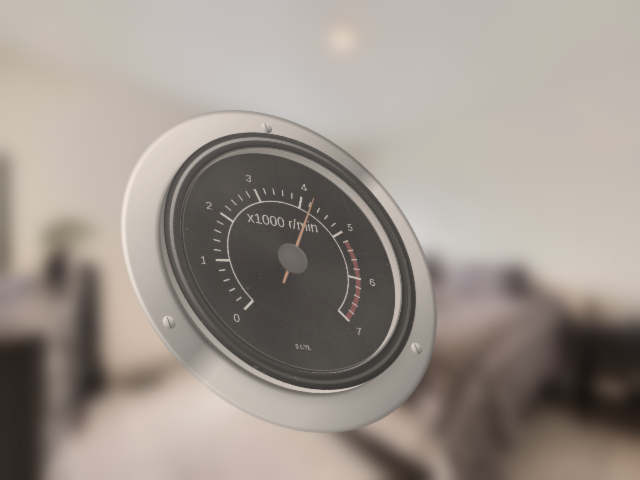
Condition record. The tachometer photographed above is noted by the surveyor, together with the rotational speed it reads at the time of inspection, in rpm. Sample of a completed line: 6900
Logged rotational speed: 4200
